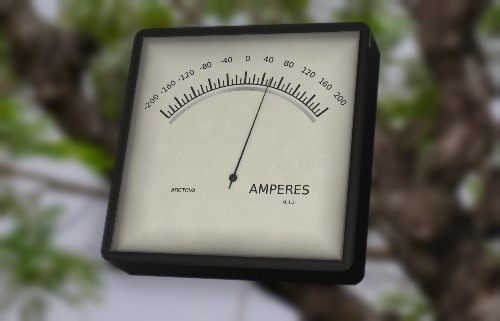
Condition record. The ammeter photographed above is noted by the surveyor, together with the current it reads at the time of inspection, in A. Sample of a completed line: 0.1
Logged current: 60
